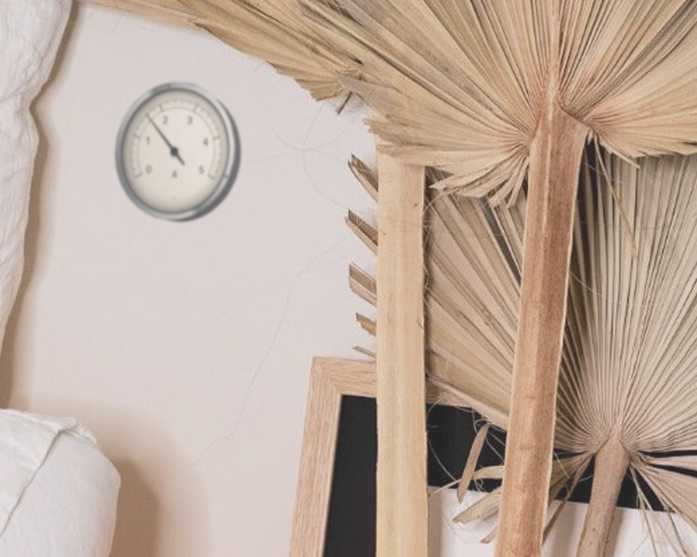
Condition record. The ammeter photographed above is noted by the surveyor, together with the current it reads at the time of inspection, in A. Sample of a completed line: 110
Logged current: 1.6
